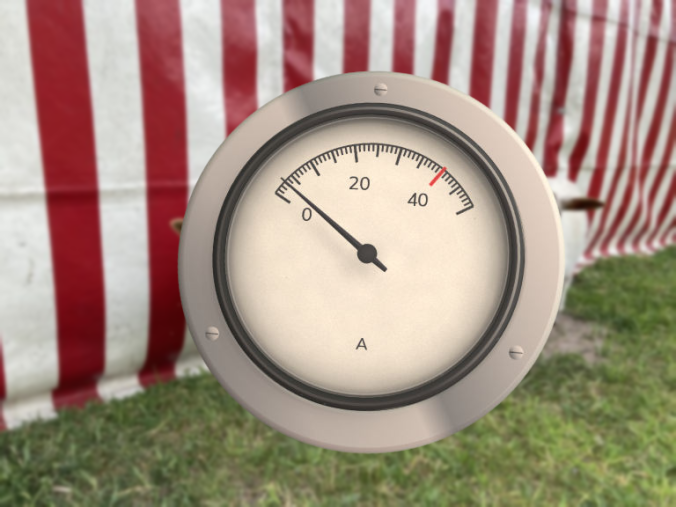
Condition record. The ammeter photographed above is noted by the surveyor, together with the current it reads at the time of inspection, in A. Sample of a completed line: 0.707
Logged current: 3
